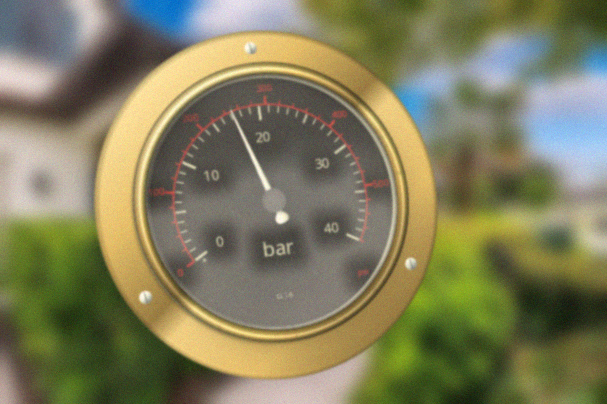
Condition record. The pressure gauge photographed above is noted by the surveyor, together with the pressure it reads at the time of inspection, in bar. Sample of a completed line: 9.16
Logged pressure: 17
